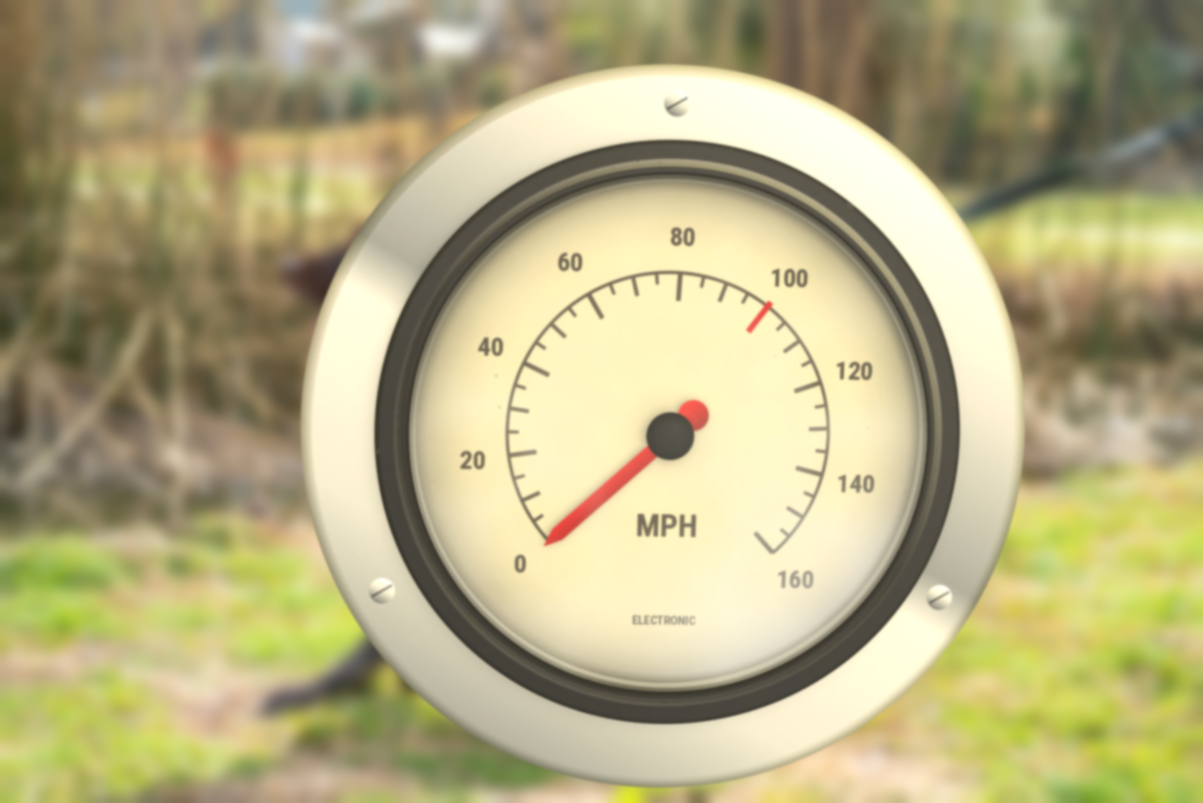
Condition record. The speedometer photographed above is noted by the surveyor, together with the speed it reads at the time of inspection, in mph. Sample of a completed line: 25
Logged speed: 0
